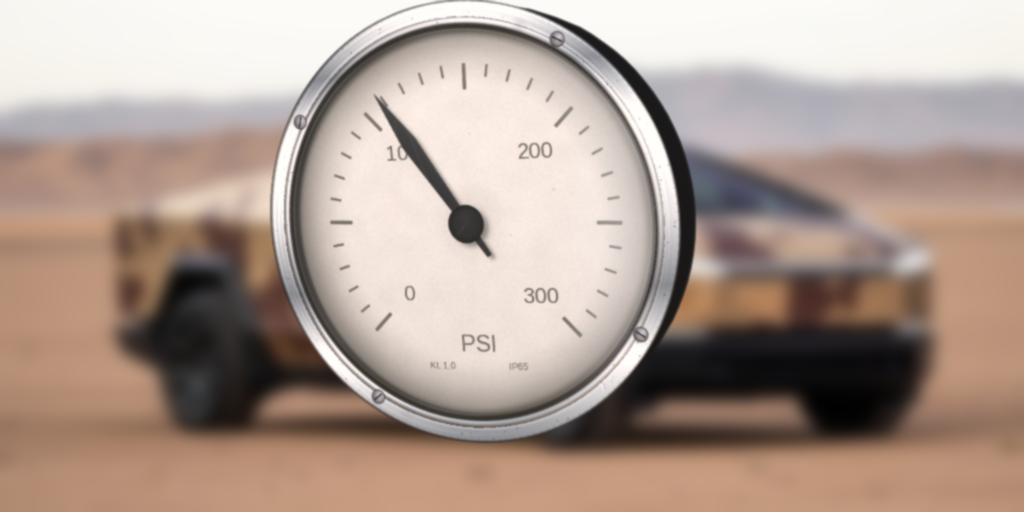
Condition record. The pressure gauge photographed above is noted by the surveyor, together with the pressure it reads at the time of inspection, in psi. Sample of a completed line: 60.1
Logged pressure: 110
